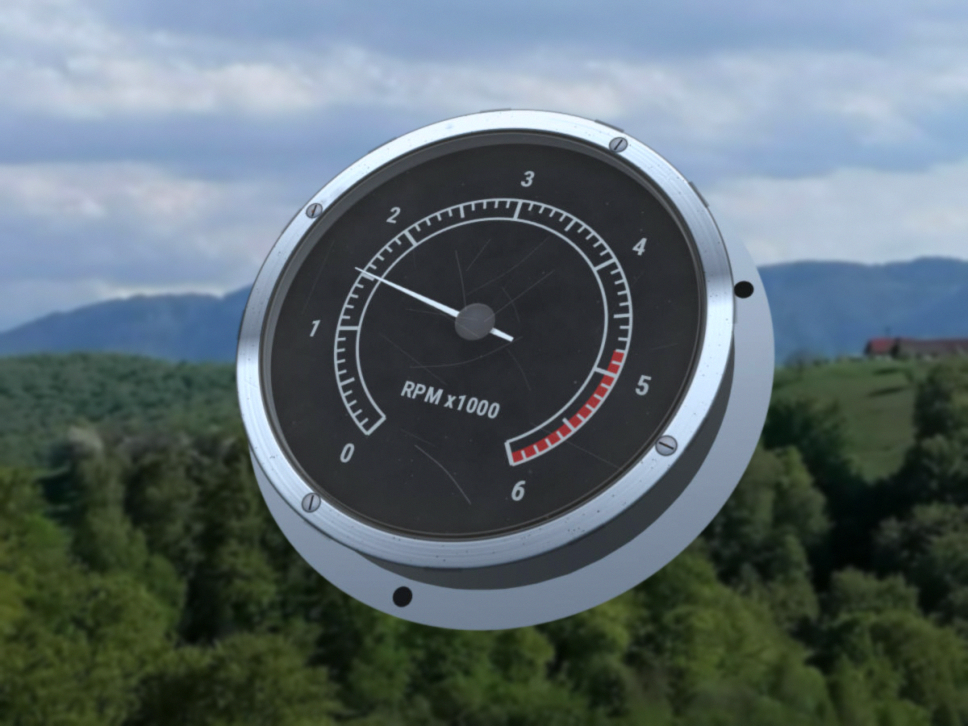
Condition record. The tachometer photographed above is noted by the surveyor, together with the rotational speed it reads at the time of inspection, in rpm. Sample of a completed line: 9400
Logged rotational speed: 1500
